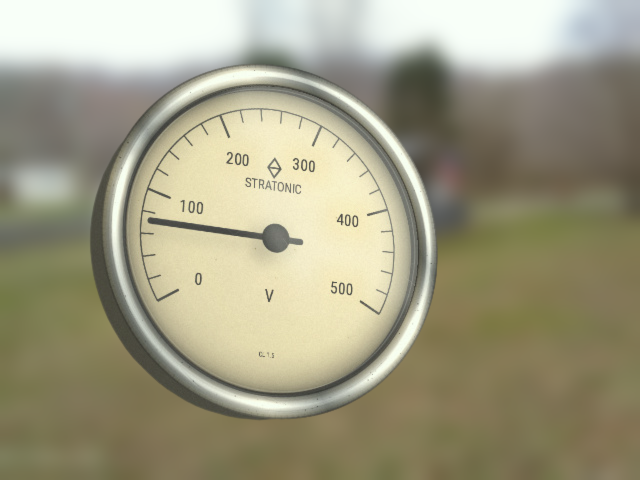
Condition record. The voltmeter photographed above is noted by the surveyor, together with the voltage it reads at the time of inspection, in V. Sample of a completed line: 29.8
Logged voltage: 70
